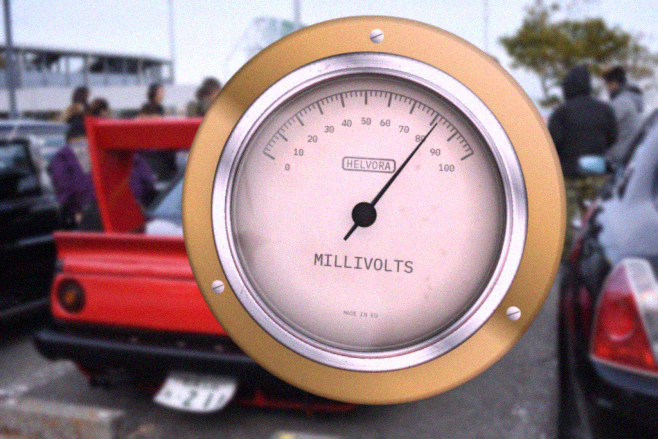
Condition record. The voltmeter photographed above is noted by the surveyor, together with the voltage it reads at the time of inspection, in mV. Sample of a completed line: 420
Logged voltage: 82
